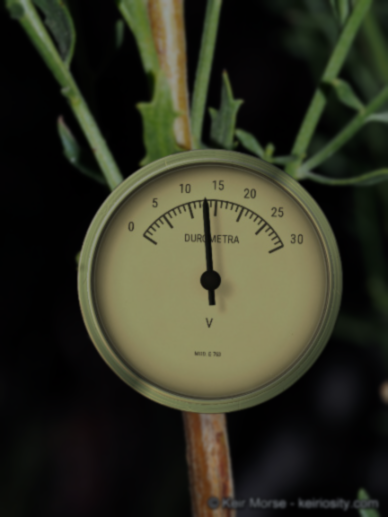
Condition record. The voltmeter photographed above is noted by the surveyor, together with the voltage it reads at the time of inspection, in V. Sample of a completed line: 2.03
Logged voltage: 13
